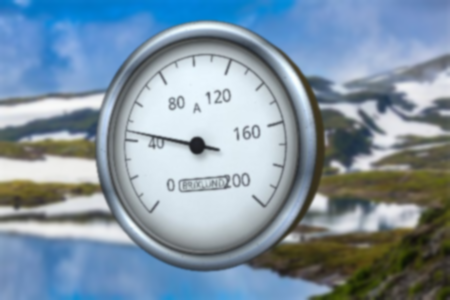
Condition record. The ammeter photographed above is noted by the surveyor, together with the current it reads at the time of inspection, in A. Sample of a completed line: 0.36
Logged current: 45
